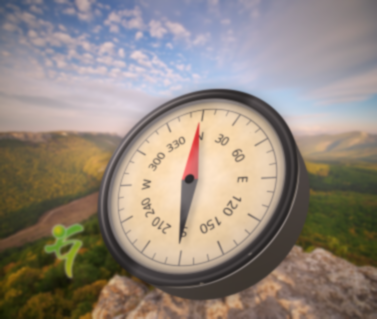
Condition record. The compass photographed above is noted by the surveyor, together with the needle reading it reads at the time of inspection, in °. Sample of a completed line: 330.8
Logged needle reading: 0
